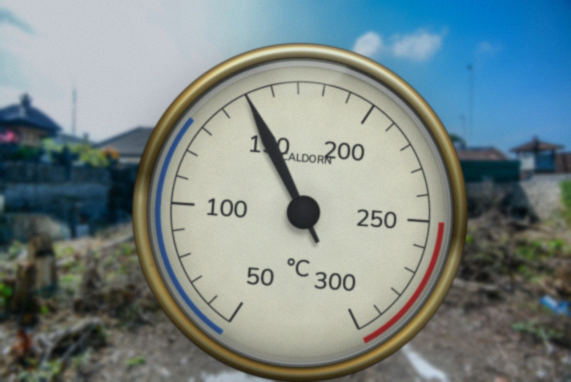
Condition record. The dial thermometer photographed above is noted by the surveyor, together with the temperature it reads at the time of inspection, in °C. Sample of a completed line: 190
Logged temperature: 150
